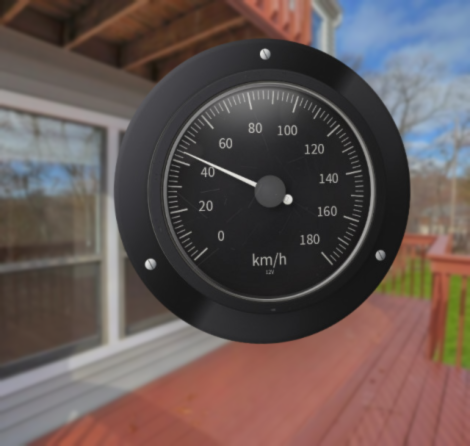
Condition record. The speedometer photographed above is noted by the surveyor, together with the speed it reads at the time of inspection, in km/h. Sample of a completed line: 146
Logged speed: 44
